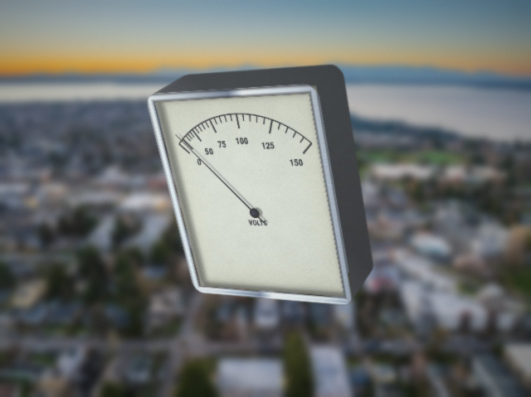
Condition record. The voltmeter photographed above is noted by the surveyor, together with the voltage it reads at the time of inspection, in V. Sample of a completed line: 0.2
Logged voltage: 25
